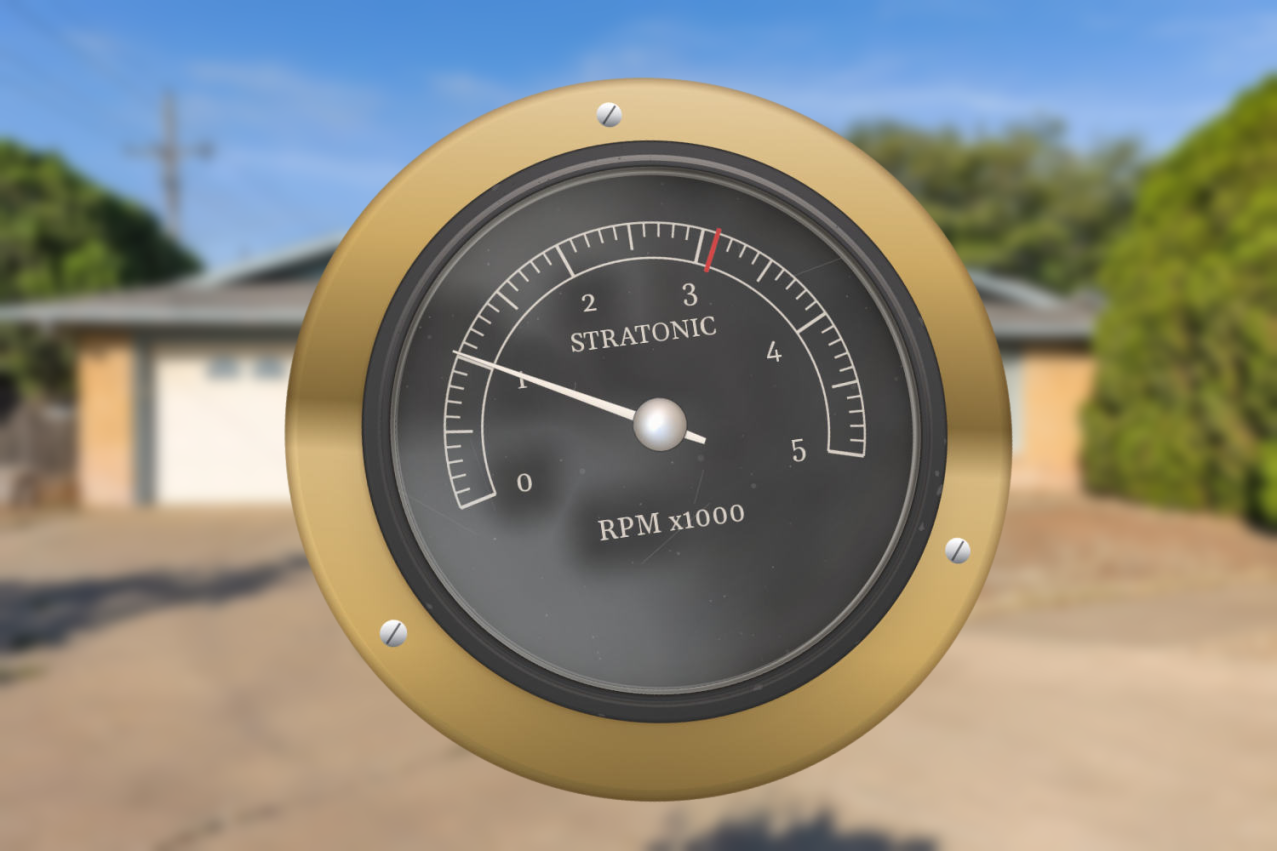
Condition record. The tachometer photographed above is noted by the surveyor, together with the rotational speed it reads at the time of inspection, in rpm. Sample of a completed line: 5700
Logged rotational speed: 1000
